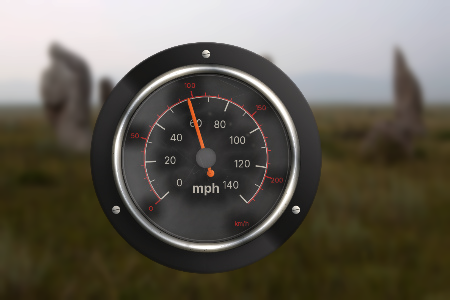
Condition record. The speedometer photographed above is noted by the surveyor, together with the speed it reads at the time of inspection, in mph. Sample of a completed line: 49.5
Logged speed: 60
